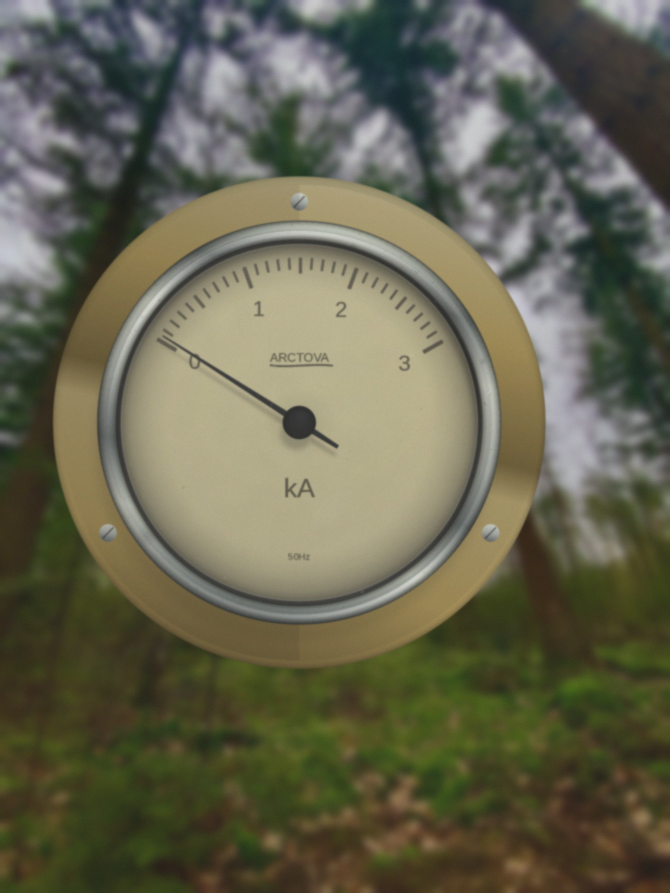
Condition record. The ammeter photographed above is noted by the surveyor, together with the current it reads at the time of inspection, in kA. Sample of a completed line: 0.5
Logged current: 0.05
